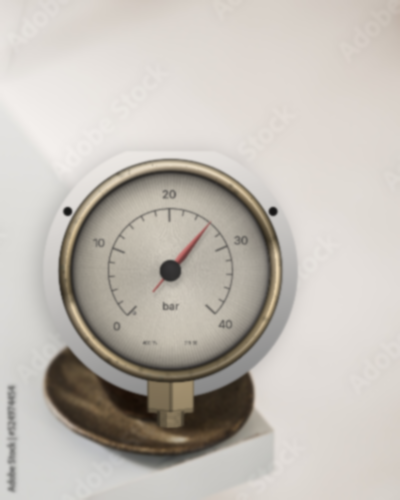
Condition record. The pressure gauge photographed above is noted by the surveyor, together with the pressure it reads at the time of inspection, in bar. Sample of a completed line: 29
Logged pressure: 26
